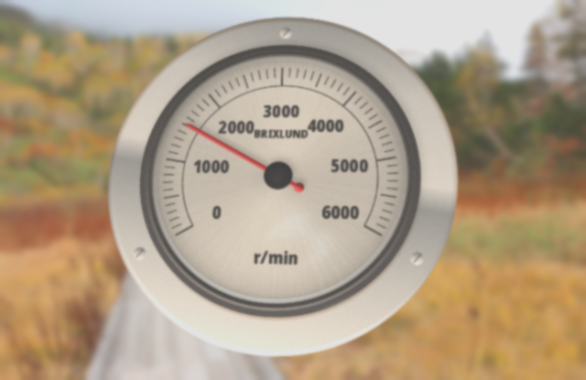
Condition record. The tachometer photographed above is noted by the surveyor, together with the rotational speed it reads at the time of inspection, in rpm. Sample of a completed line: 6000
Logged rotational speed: 1500
